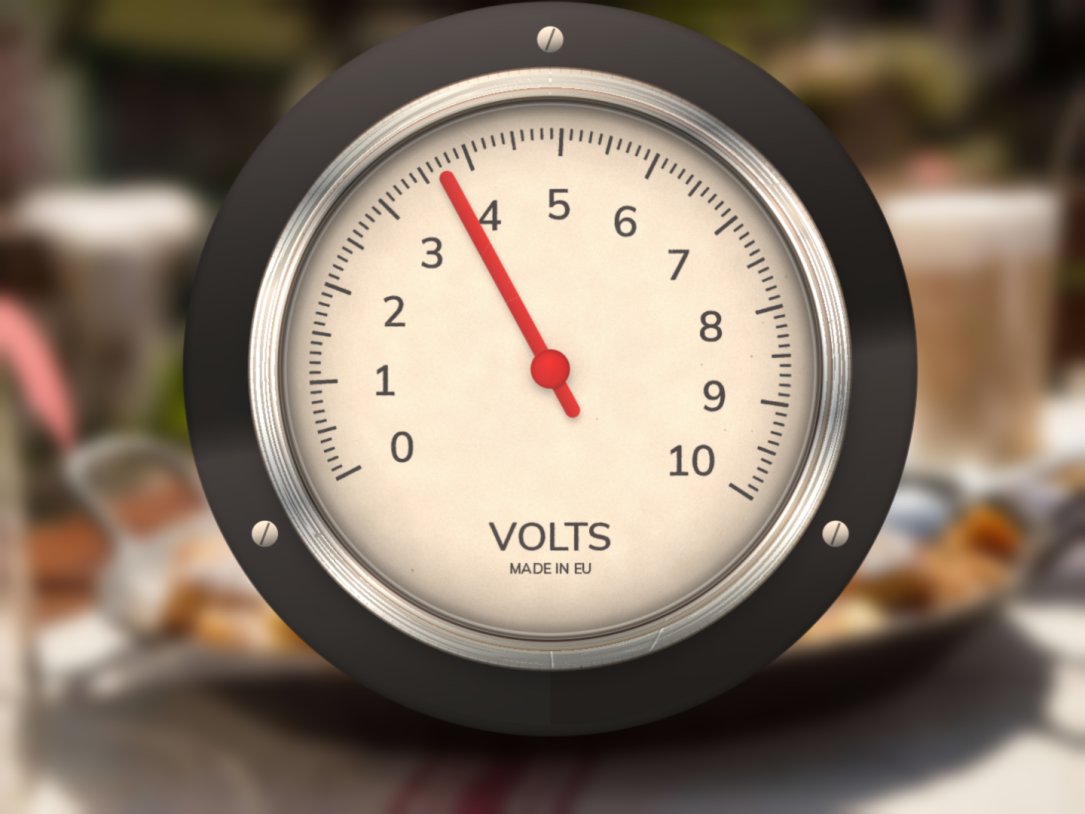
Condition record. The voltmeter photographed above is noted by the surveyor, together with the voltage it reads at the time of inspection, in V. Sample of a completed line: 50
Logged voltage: 3.7
